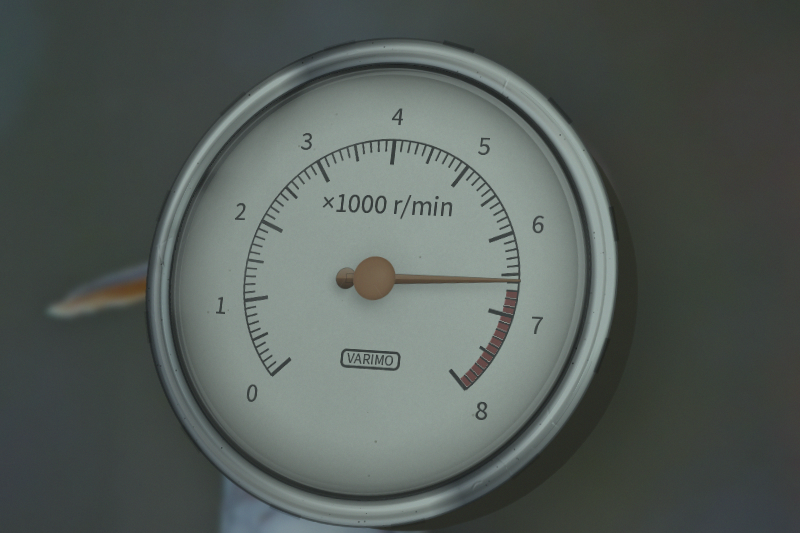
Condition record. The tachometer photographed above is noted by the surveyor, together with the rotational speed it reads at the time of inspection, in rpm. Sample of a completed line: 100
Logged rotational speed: 6600
